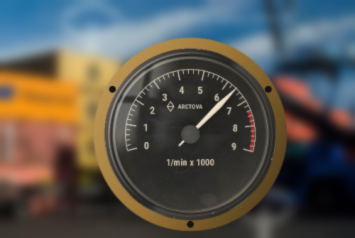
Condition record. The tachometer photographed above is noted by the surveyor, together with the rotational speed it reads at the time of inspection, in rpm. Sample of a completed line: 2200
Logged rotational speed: 6400
